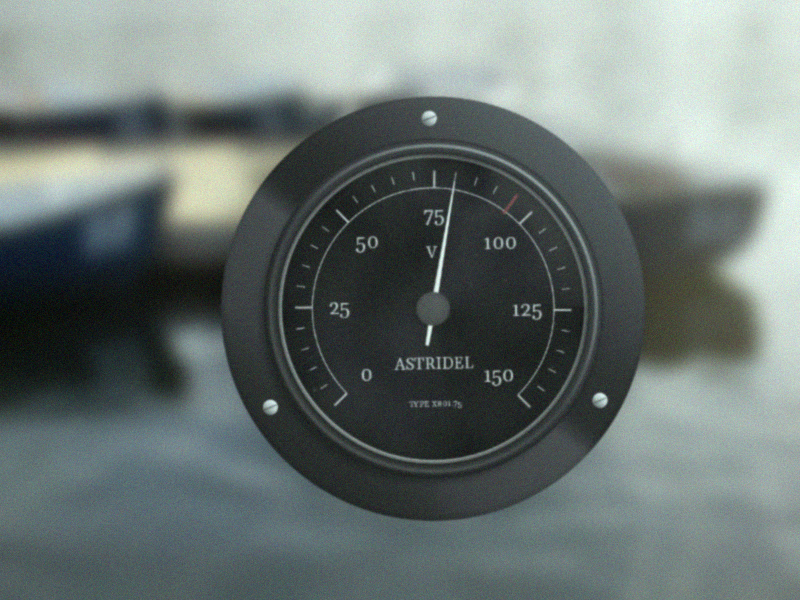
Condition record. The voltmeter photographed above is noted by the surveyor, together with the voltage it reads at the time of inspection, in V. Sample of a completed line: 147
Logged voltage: 80
